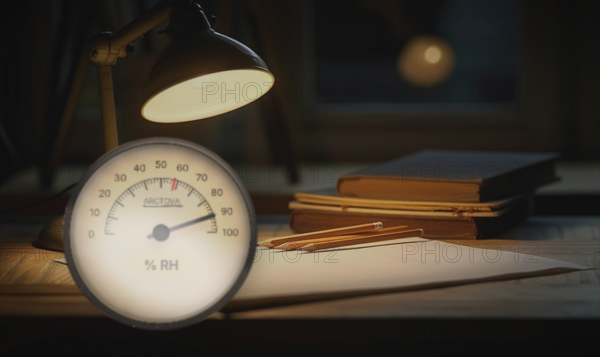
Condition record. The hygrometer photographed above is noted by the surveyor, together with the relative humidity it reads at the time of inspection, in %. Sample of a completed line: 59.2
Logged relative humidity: 90
